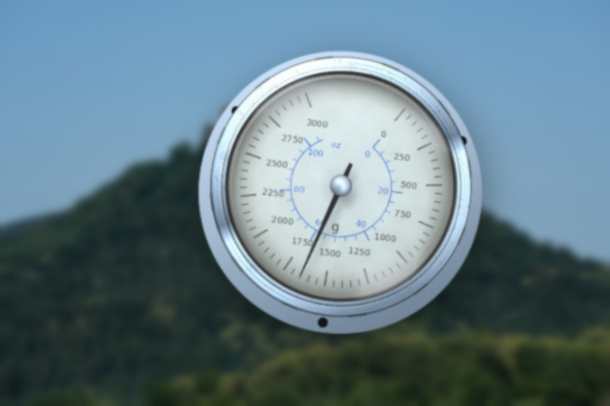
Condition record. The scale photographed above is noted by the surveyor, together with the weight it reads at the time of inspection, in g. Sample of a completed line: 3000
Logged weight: 1650
